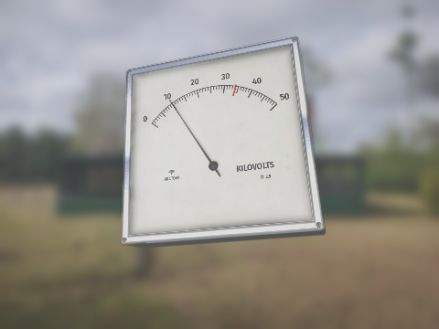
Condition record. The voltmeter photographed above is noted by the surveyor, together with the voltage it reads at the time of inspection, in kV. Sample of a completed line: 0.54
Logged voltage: 10
